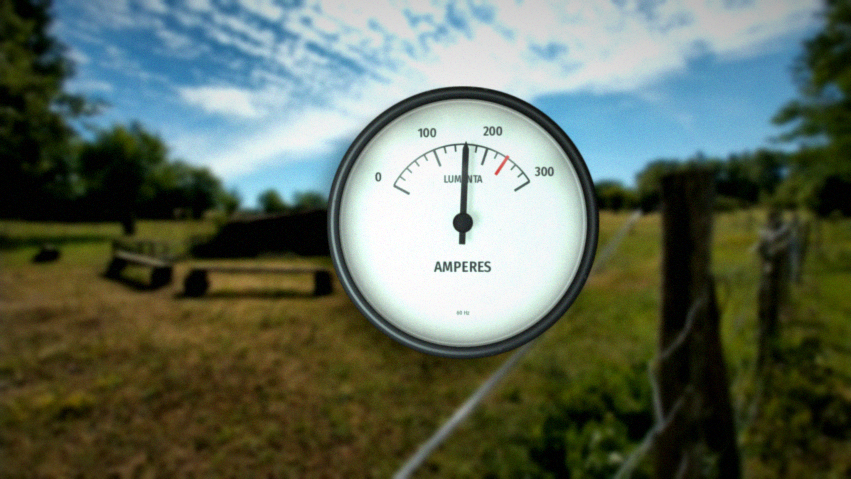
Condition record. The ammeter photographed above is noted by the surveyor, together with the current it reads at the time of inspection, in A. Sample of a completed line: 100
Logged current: 160
